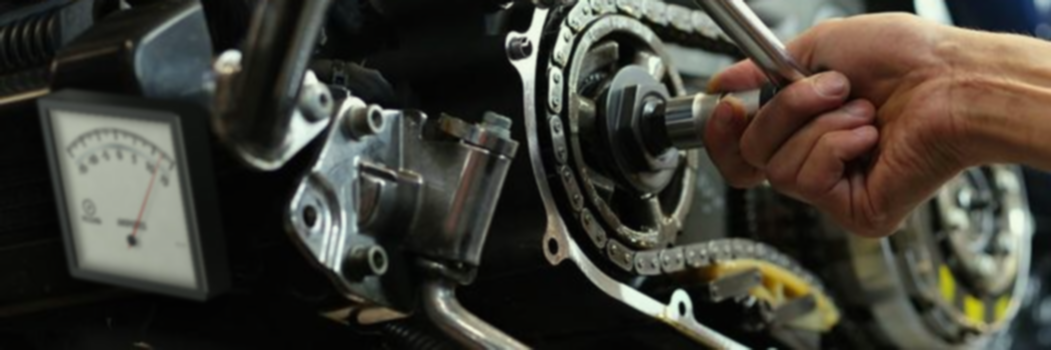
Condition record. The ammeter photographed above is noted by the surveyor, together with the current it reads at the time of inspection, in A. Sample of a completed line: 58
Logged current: 12.5
